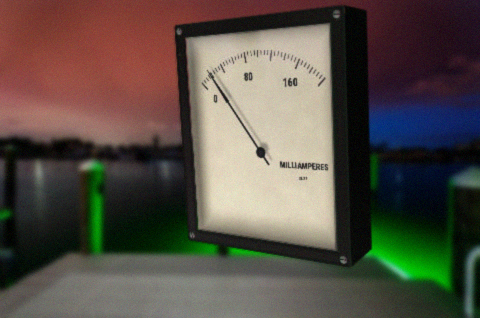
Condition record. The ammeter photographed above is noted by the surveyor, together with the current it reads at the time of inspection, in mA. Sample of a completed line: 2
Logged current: 20
